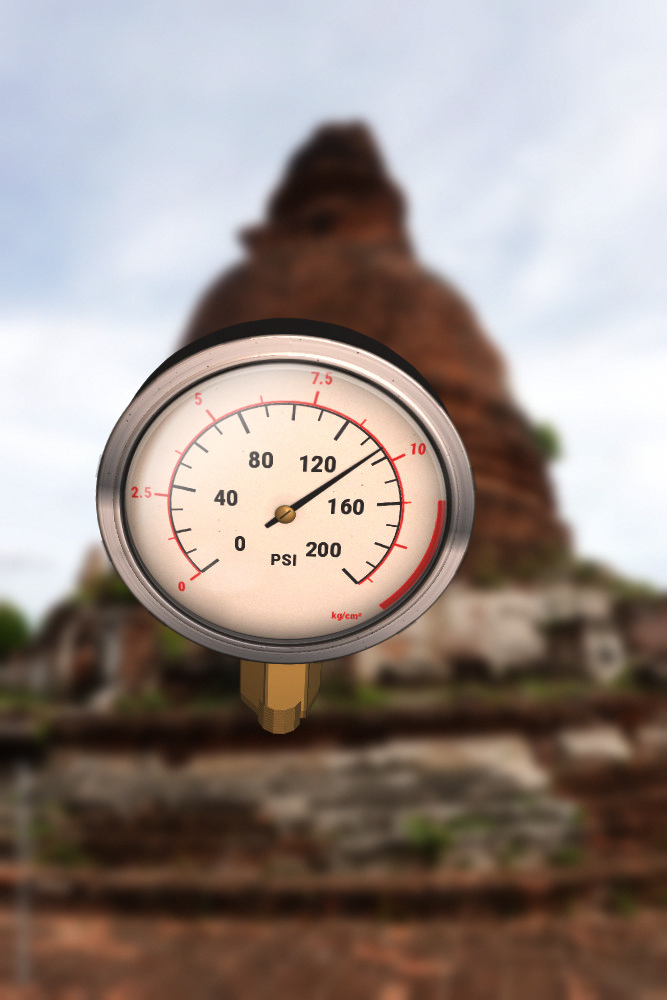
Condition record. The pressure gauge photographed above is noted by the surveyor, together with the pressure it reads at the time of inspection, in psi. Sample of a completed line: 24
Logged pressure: 135
